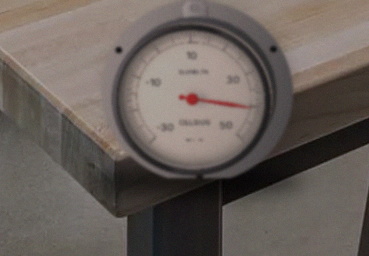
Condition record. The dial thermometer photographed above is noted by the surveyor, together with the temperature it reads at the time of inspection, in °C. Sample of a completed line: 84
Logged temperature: 40
